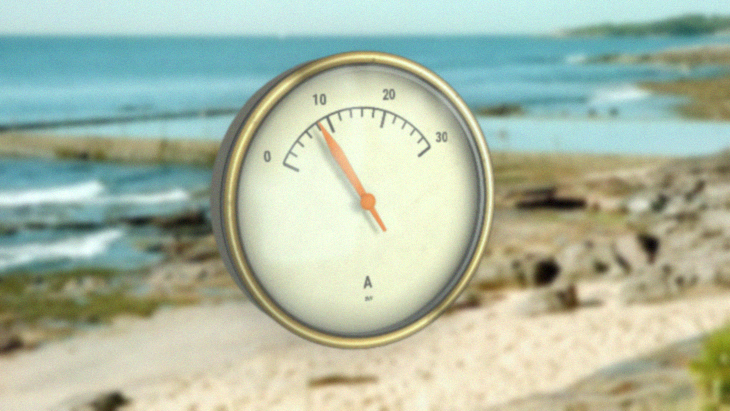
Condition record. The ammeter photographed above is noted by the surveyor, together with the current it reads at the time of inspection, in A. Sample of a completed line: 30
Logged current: 8
